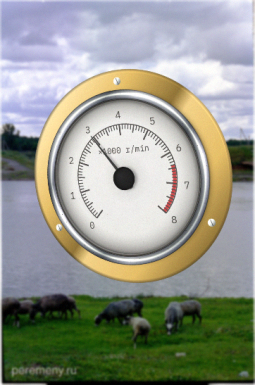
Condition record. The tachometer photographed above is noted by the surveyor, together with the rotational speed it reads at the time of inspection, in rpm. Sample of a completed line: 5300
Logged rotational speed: 3000
